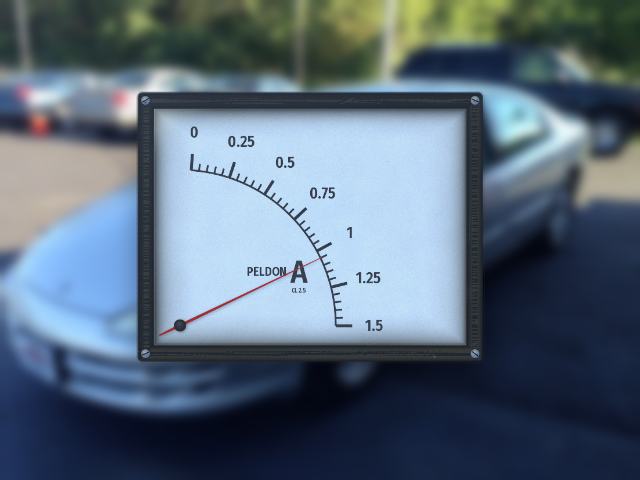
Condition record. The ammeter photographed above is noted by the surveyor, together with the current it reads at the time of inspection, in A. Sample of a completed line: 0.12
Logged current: 1.05
